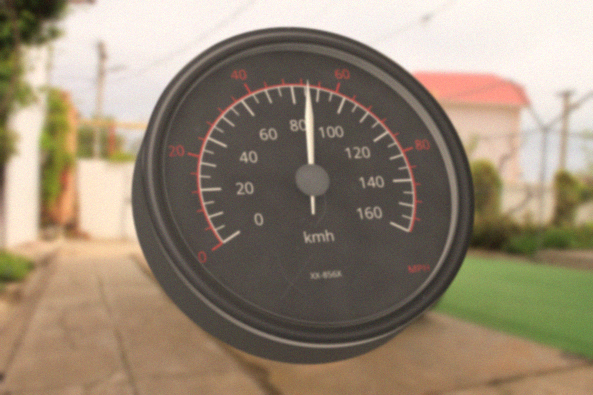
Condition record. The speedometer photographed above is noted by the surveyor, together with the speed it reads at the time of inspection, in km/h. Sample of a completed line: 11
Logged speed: 85
